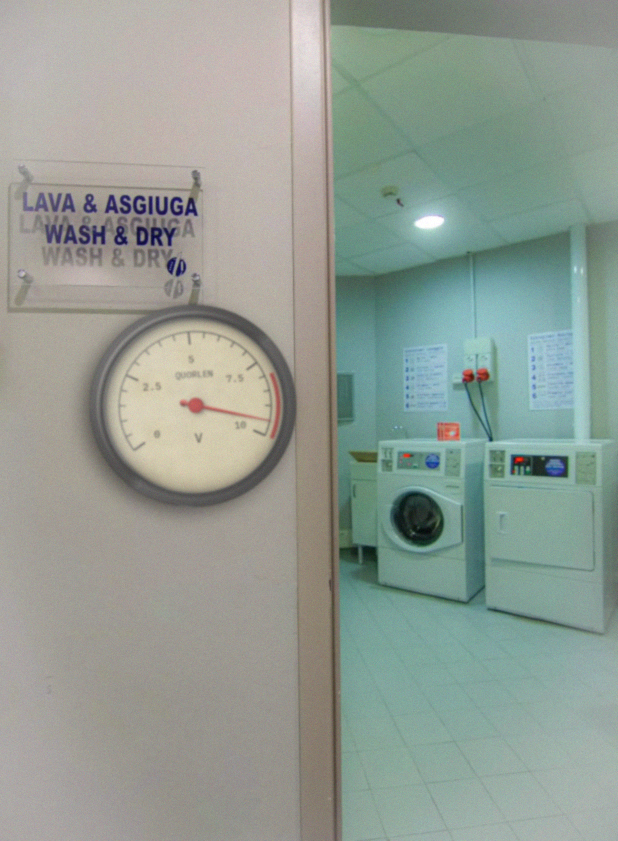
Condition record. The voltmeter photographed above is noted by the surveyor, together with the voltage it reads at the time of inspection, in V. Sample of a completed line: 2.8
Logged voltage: 9.5
